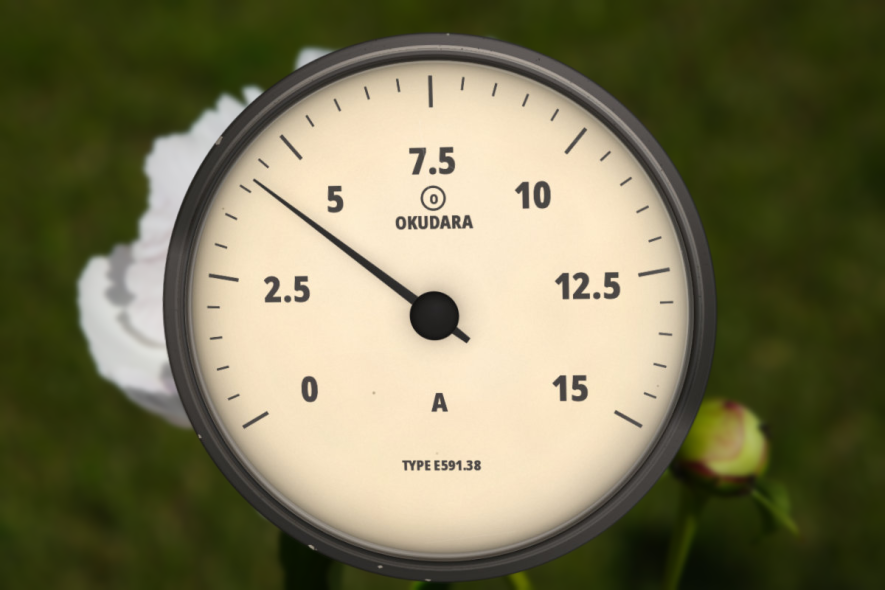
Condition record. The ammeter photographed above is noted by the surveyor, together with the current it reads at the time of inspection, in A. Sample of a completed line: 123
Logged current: 4.25
